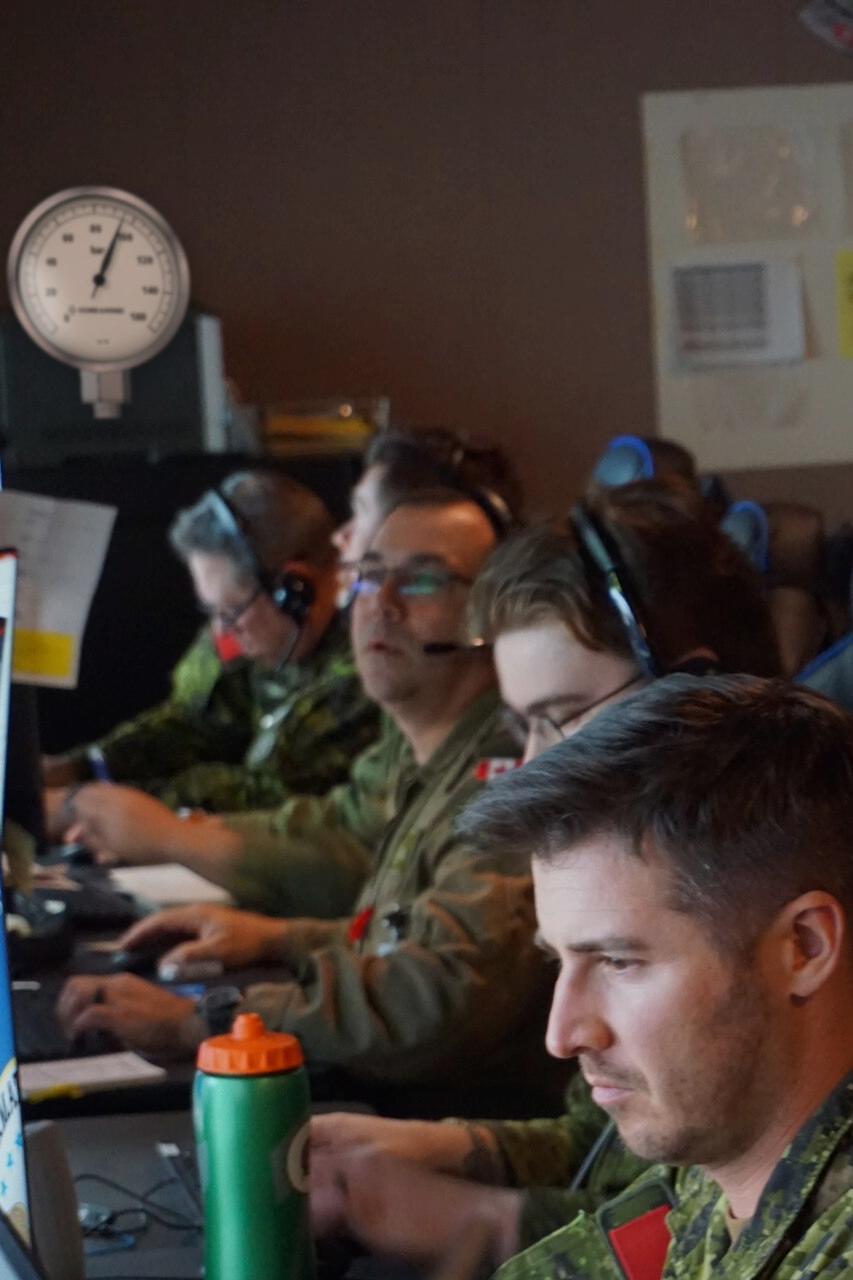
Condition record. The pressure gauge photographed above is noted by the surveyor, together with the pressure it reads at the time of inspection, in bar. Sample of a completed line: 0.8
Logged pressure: 95
